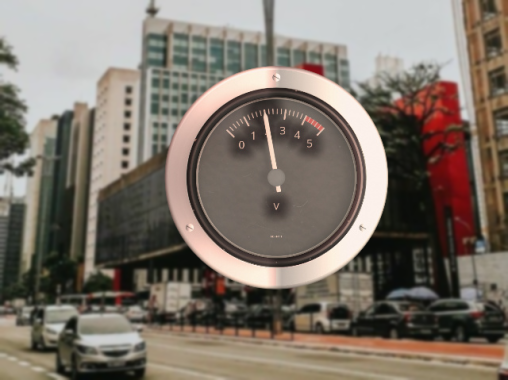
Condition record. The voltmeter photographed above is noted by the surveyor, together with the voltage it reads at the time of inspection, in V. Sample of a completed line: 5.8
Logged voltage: 2
